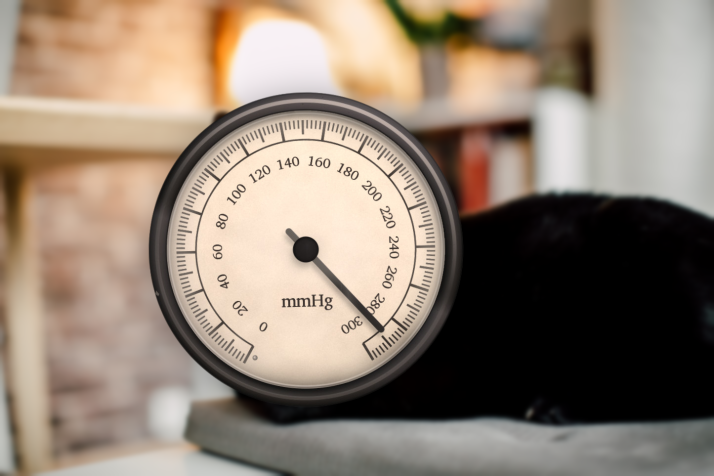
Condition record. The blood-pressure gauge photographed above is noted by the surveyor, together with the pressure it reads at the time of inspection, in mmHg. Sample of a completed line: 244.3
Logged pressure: 288
